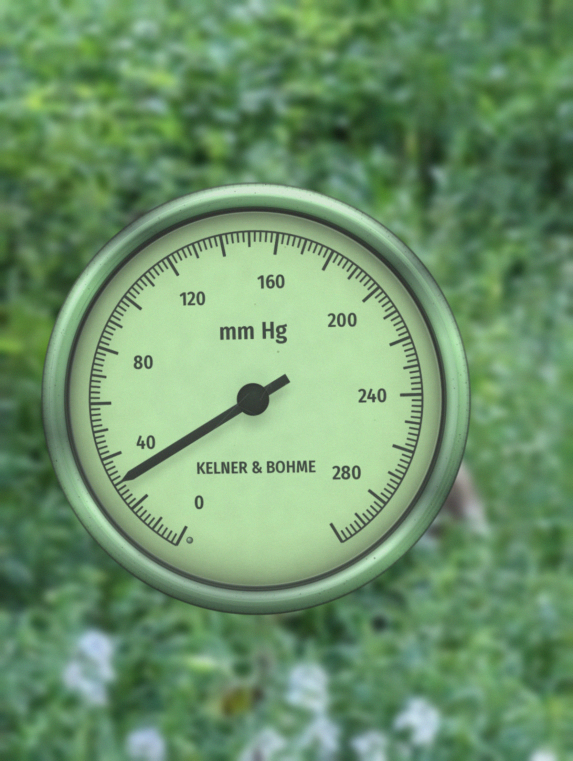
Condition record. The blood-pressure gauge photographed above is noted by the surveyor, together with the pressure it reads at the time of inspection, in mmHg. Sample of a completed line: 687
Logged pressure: 30
